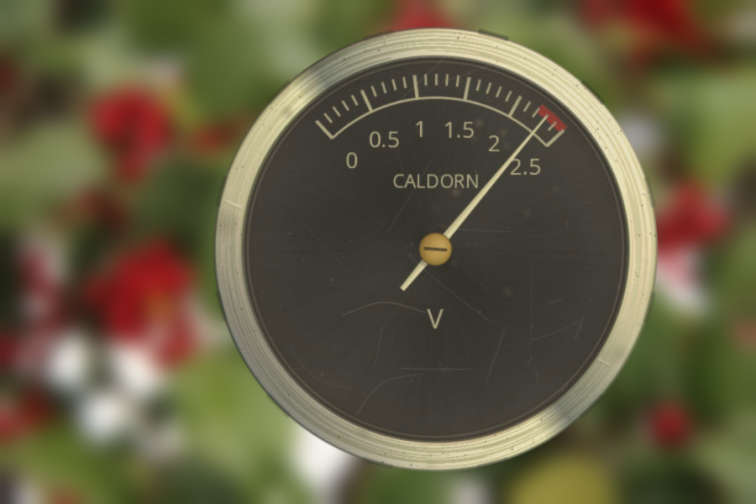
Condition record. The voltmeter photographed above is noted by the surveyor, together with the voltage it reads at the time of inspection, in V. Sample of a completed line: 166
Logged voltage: 2.3
